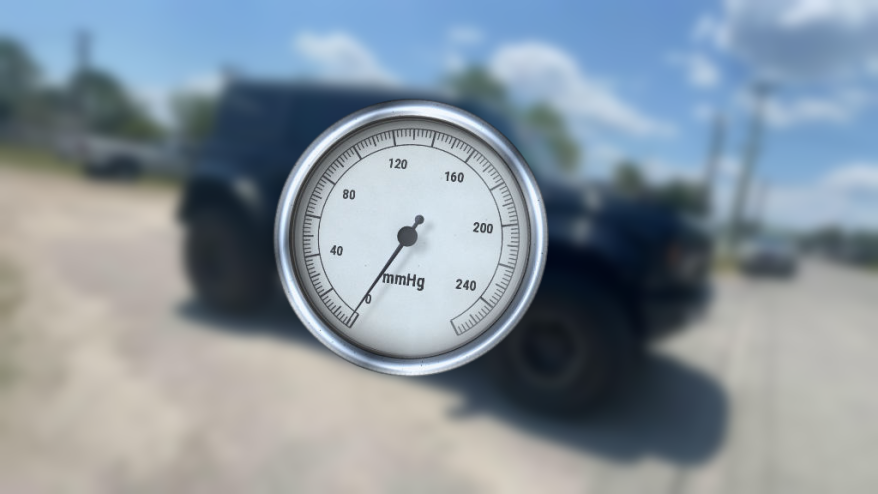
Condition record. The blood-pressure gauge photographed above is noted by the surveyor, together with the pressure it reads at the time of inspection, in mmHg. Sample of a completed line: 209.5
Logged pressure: 2
